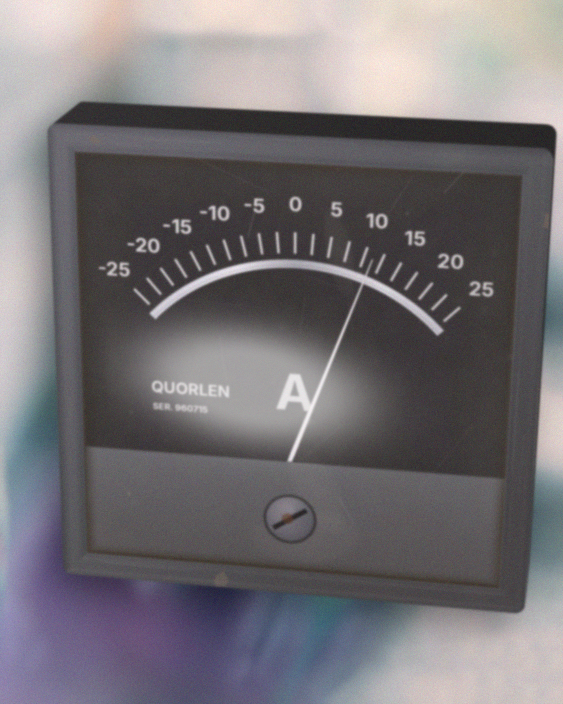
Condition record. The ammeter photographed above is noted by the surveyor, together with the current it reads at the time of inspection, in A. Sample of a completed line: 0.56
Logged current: 11.25
